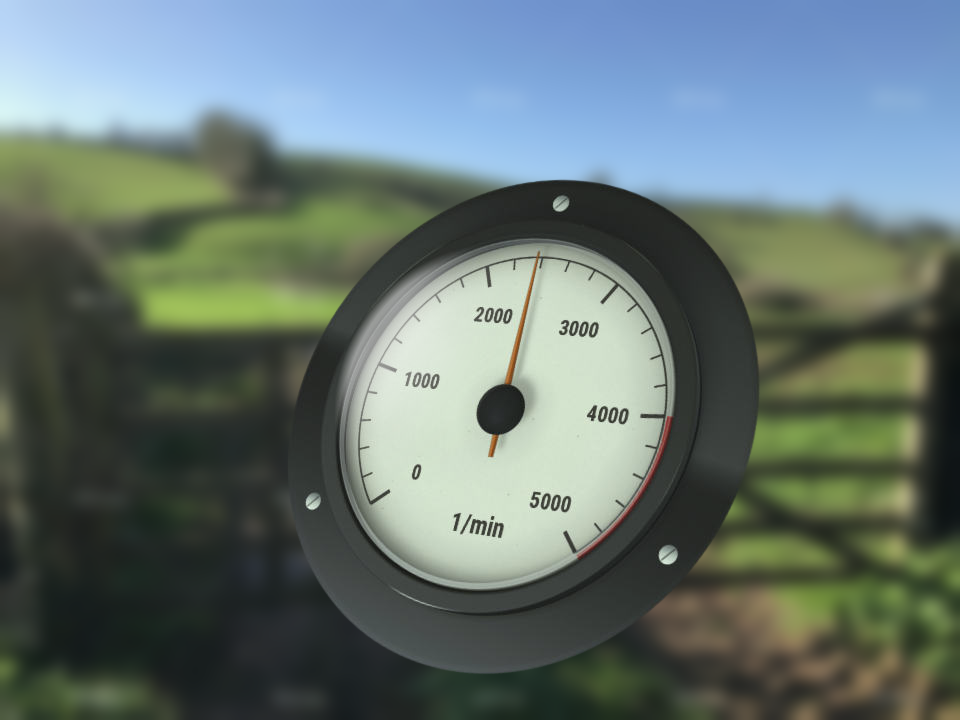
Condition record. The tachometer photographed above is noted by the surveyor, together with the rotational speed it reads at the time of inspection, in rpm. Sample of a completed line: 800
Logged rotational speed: 2400
